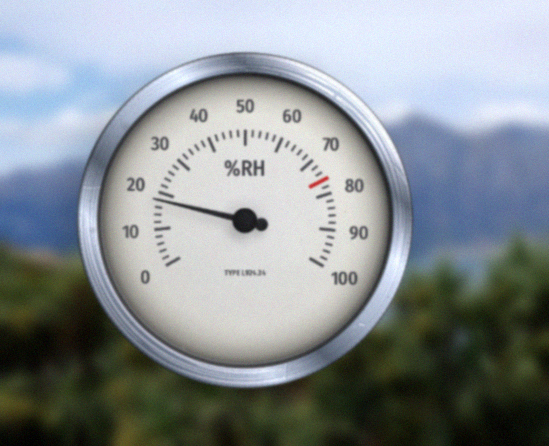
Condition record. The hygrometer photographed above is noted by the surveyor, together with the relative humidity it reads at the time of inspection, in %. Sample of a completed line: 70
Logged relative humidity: 18
